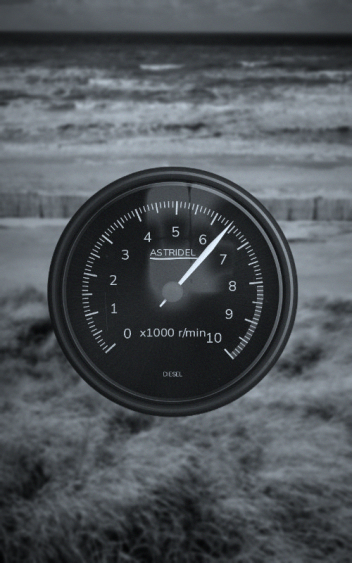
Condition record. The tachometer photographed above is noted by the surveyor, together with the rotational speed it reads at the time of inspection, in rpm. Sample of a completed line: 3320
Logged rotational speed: 6400
